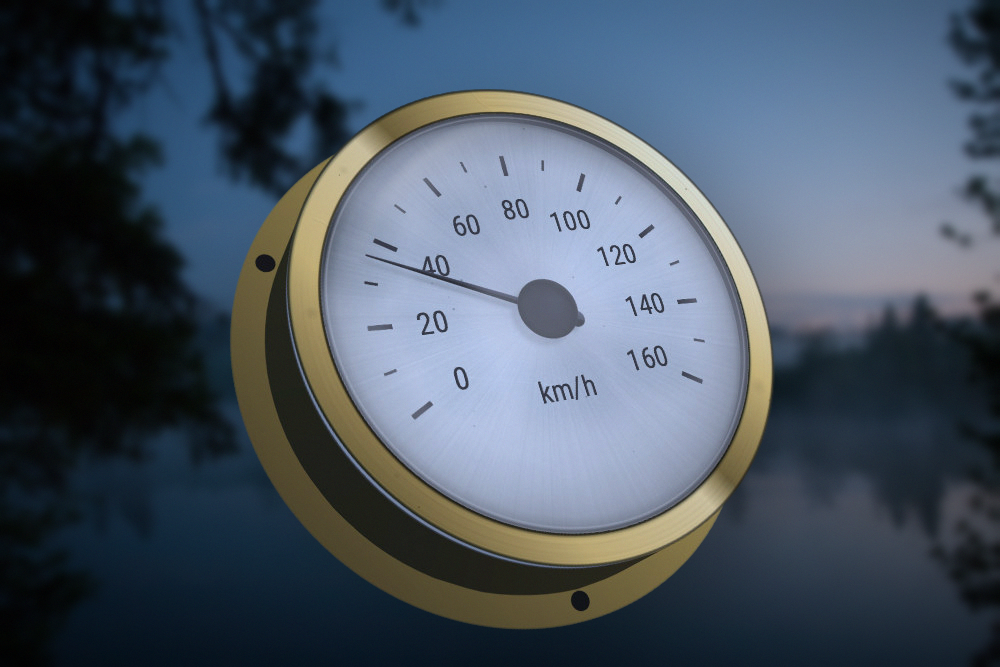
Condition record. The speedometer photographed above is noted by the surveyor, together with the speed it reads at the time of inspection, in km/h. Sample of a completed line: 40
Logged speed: 35
